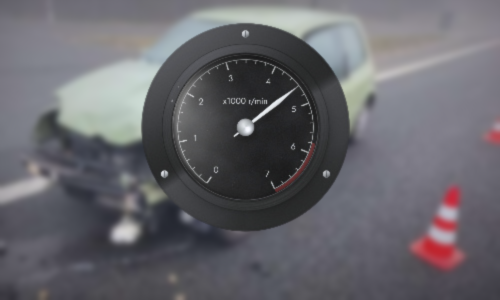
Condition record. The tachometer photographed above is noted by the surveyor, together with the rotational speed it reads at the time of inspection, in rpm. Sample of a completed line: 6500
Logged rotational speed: 4600
